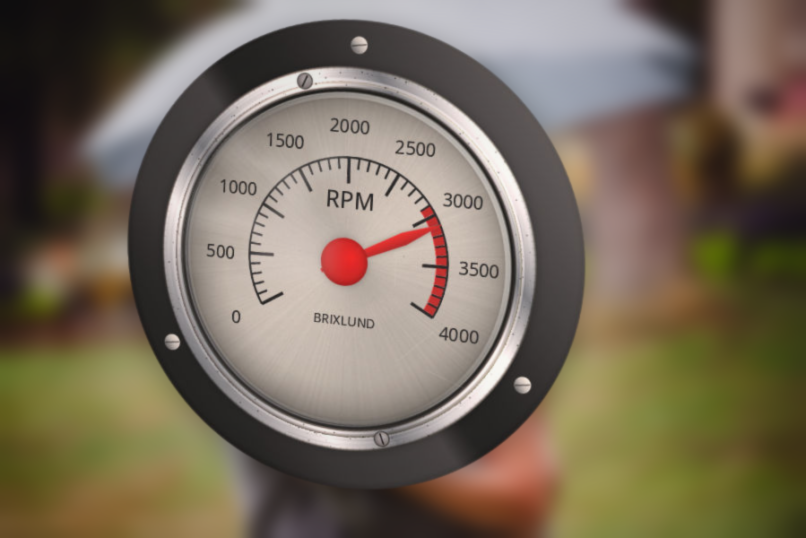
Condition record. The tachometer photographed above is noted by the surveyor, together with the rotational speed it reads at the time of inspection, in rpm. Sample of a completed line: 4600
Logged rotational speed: 3100
